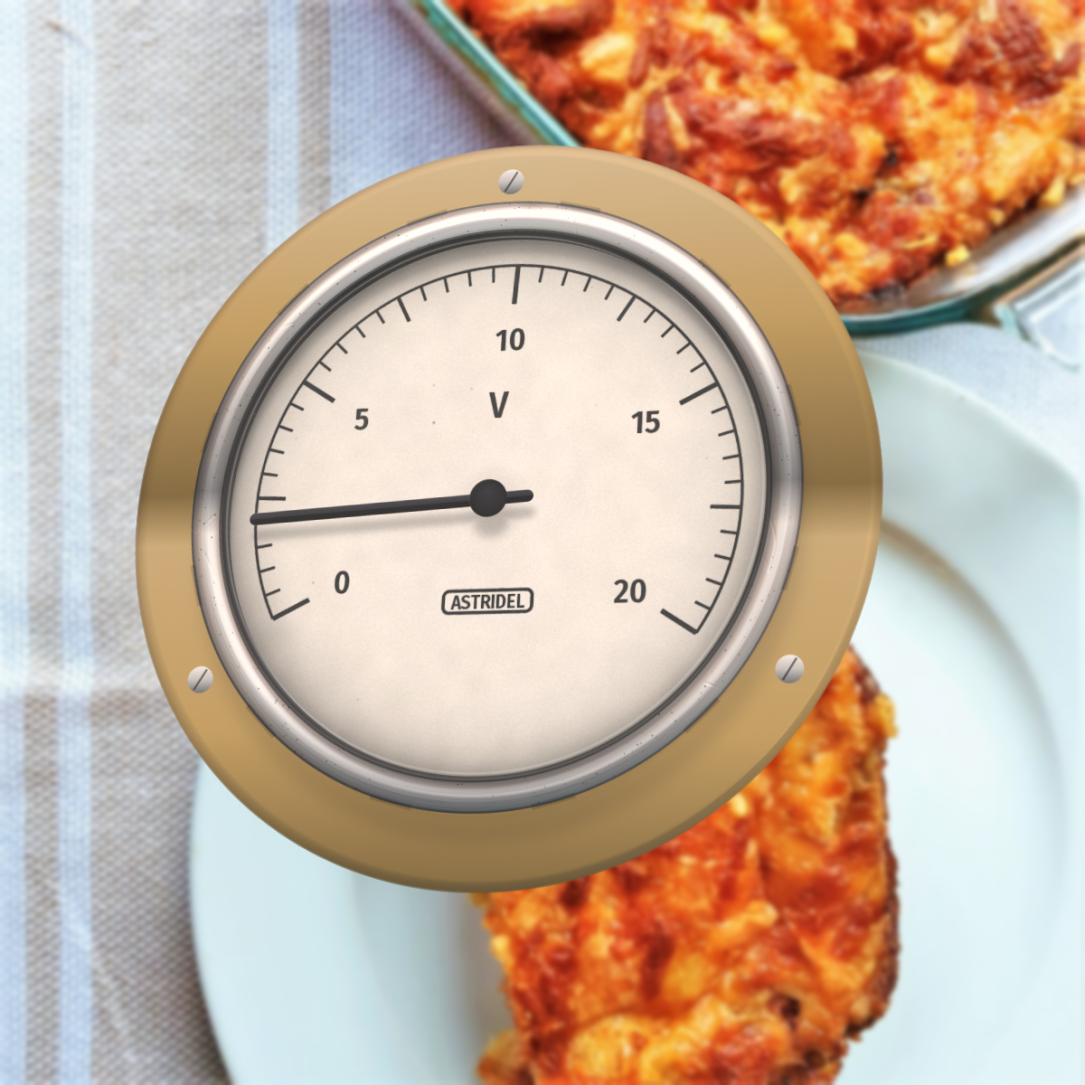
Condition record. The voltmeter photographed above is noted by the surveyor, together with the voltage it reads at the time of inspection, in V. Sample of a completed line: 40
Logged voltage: 2
